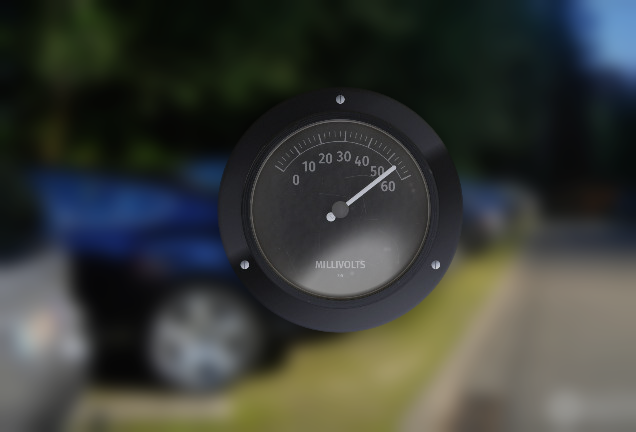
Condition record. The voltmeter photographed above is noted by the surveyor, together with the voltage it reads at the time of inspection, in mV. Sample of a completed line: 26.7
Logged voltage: 54
